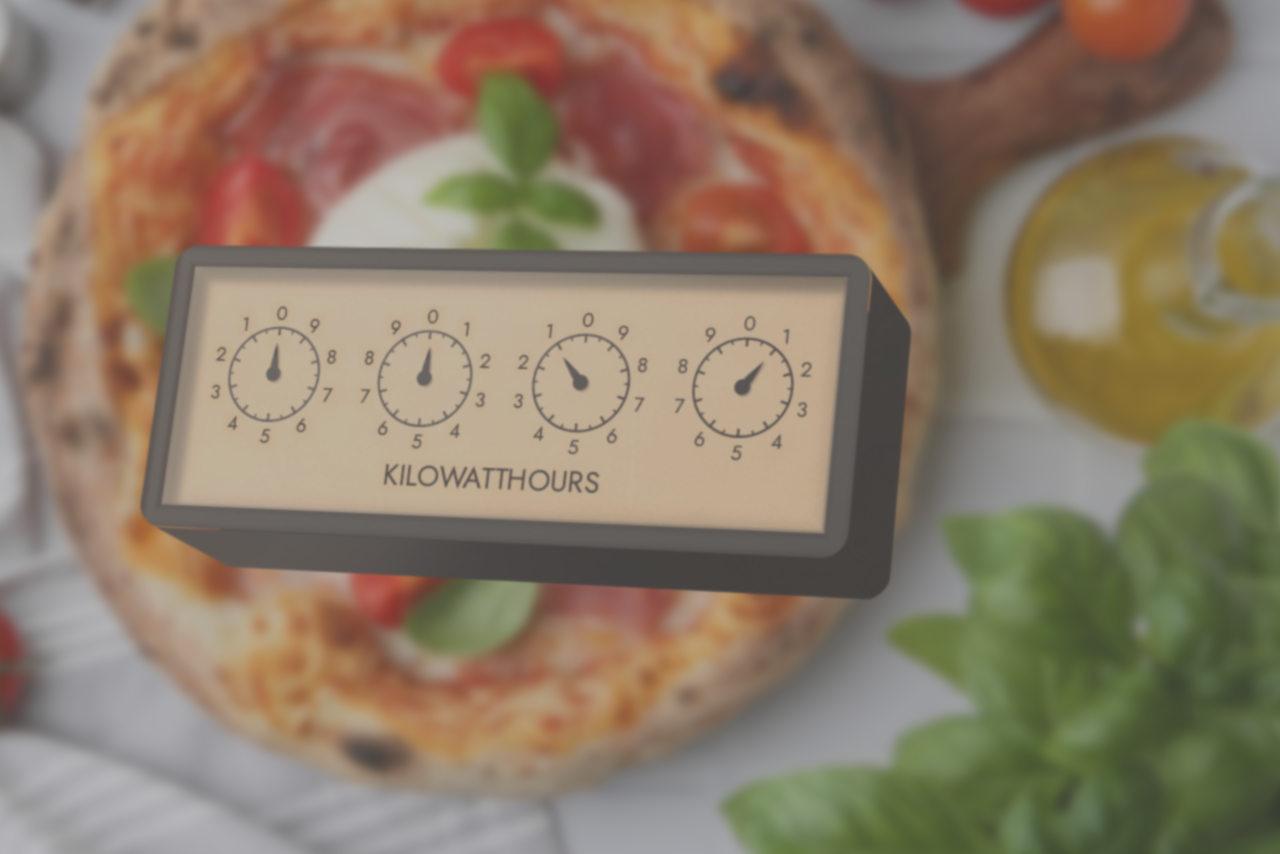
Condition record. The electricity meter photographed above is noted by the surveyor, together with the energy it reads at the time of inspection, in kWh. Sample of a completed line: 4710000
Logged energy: 11
